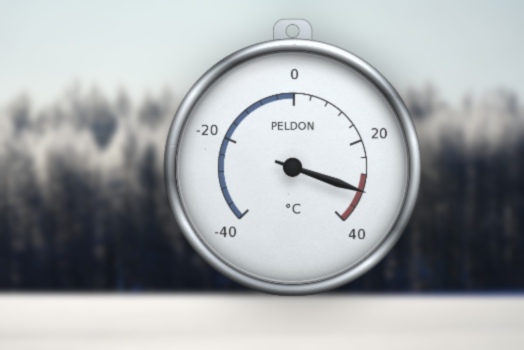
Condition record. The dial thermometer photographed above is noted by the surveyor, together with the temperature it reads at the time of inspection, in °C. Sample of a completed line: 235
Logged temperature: 32
